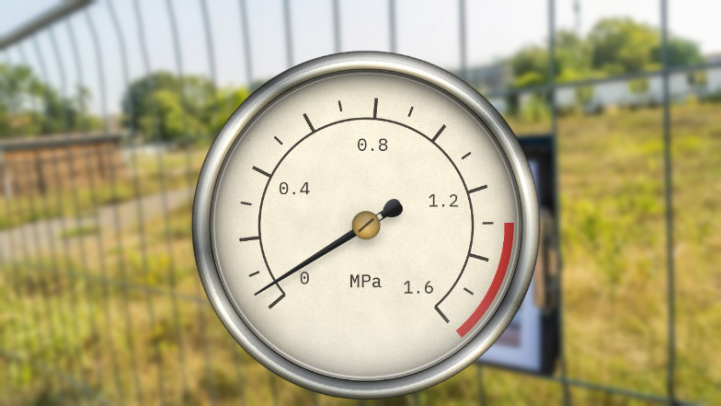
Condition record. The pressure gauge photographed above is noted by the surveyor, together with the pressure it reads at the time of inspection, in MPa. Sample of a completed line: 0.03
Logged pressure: 0.05
